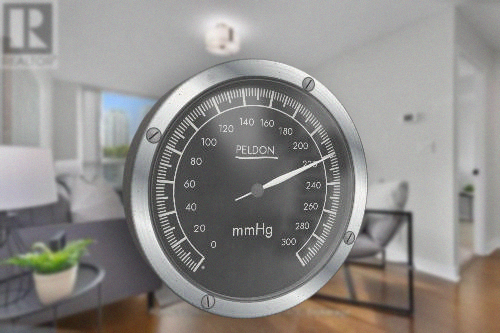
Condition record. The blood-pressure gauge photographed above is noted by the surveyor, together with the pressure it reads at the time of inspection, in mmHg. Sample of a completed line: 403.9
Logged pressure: 220
